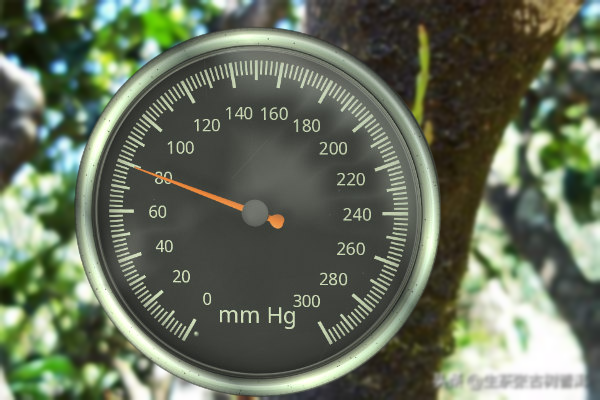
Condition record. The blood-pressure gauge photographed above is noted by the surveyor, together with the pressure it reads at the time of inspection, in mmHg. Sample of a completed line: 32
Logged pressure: 80
